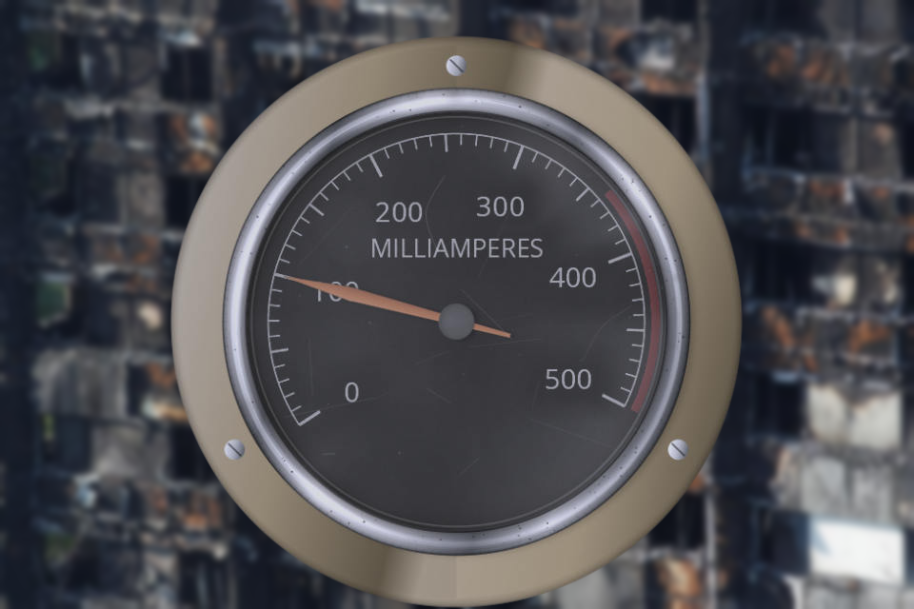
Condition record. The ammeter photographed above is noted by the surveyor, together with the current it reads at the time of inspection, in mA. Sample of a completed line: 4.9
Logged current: 100
